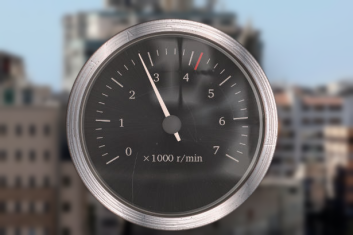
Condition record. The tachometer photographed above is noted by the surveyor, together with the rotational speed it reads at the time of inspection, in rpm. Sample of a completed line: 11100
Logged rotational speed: 2800
